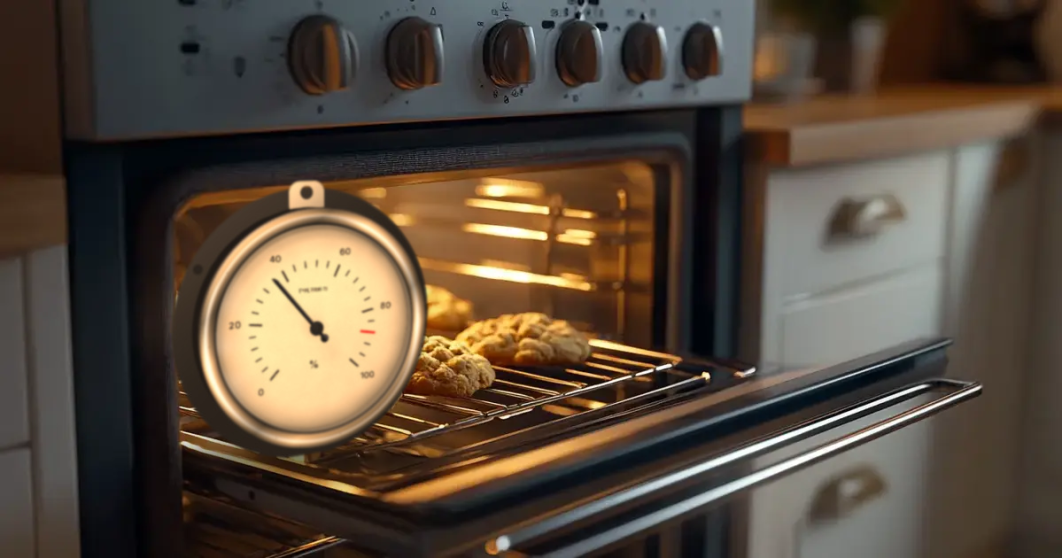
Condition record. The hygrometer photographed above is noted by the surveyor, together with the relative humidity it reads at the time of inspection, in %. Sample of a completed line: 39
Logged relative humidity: 36
